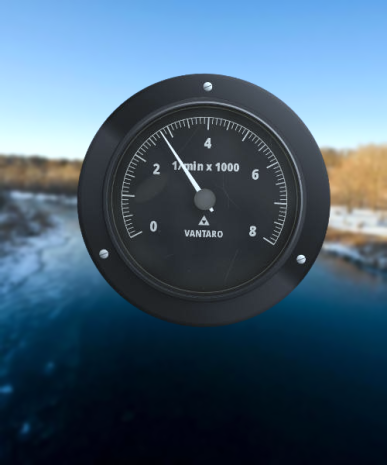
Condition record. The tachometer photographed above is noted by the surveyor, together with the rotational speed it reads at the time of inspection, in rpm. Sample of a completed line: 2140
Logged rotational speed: 2800
